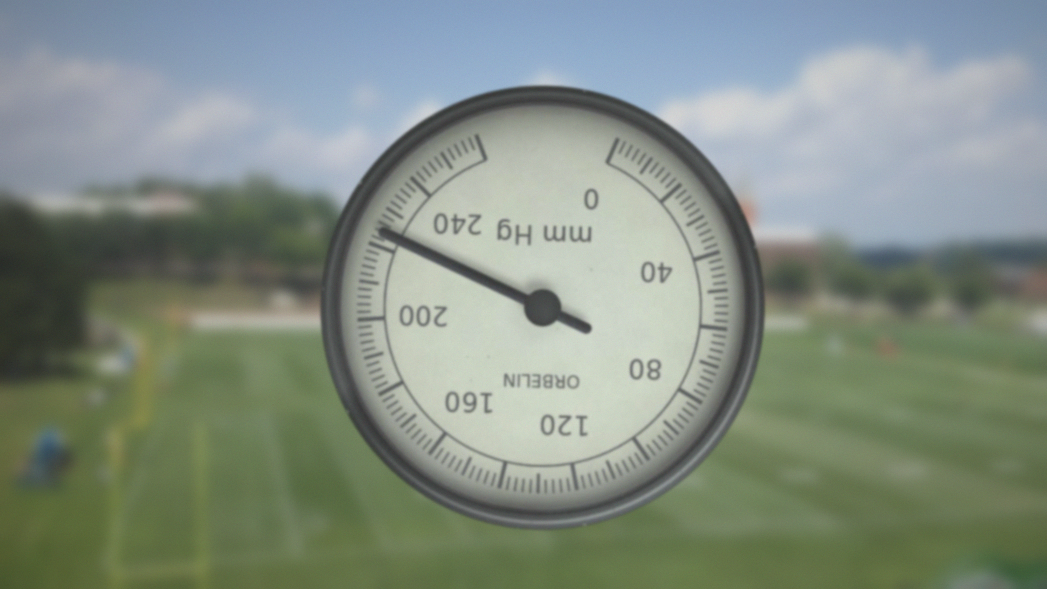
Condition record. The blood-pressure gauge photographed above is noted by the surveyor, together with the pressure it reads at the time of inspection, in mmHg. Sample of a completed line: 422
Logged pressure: 224
